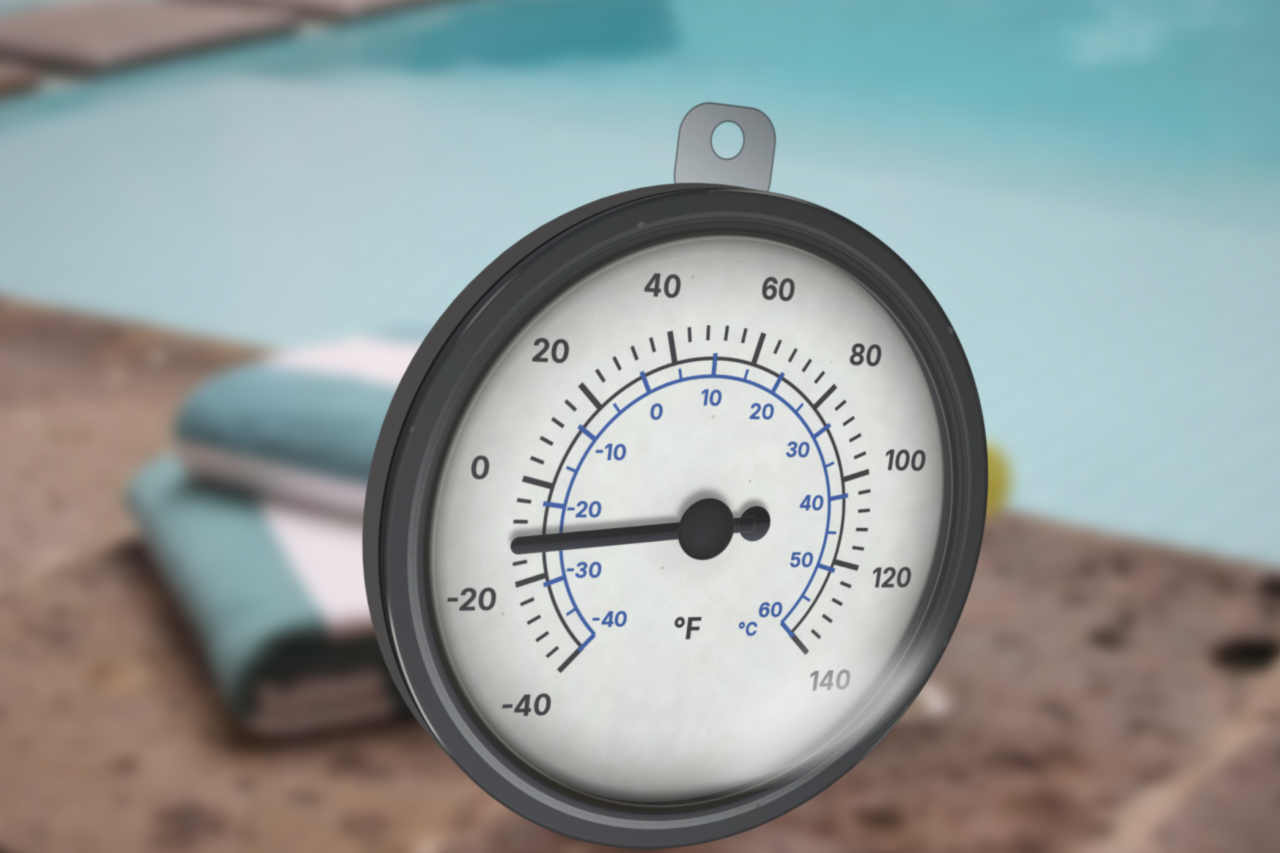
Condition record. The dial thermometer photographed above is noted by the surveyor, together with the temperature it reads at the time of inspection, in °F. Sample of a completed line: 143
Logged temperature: -12
